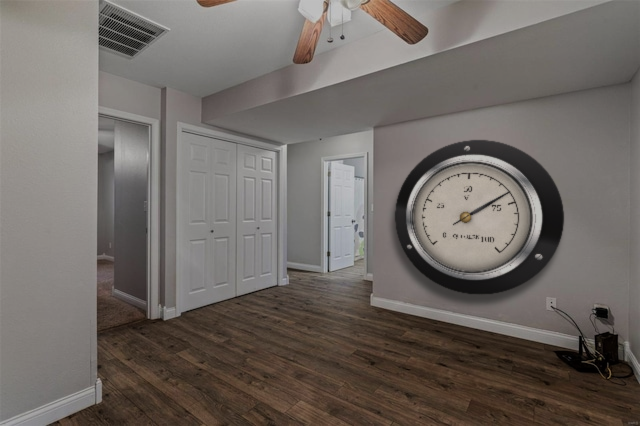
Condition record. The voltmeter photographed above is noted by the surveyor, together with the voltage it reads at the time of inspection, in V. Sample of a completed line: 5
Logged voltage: 70
